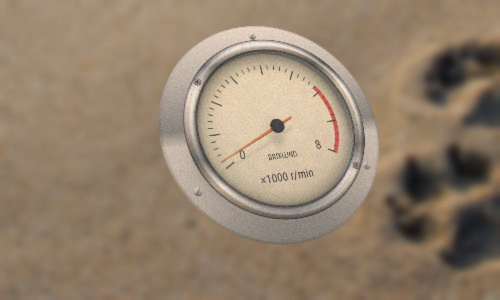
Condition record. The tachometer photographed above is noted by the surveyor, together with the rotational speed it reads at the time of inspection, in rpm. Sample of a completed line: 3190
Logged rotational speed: 200
